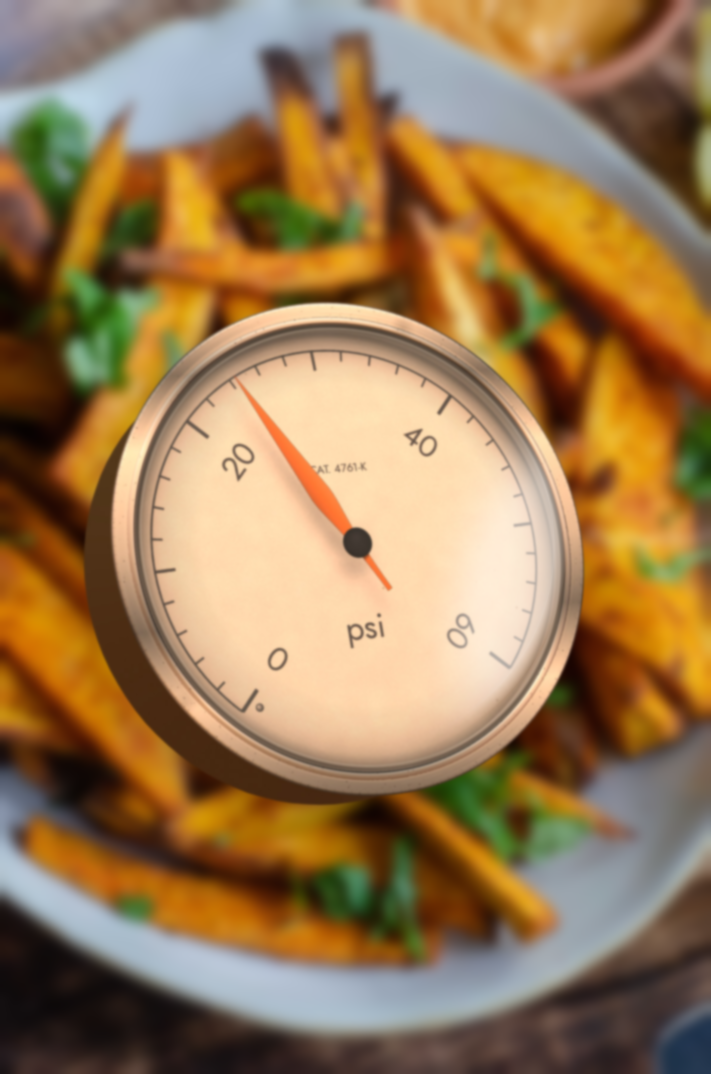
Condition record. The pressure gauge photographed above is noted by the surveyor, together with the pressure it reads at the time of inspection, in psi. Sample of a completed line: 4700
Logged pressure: 24
